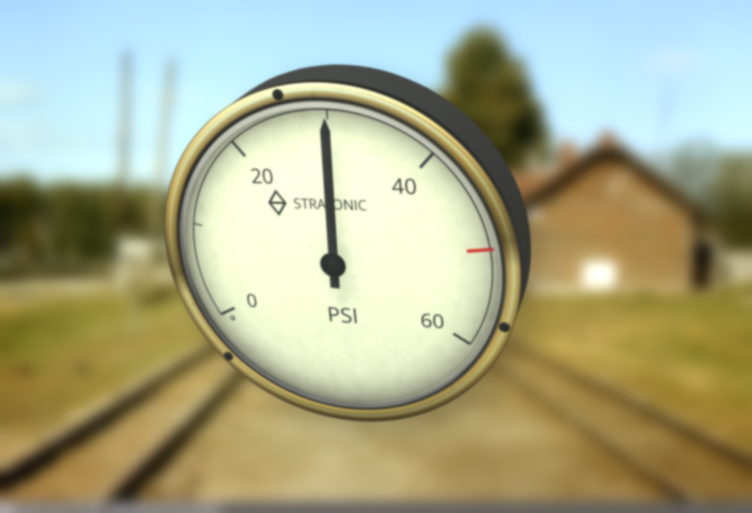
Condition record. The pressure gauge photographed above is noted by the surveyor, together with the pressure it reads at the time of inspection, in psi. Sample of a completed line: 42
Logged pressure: 30
